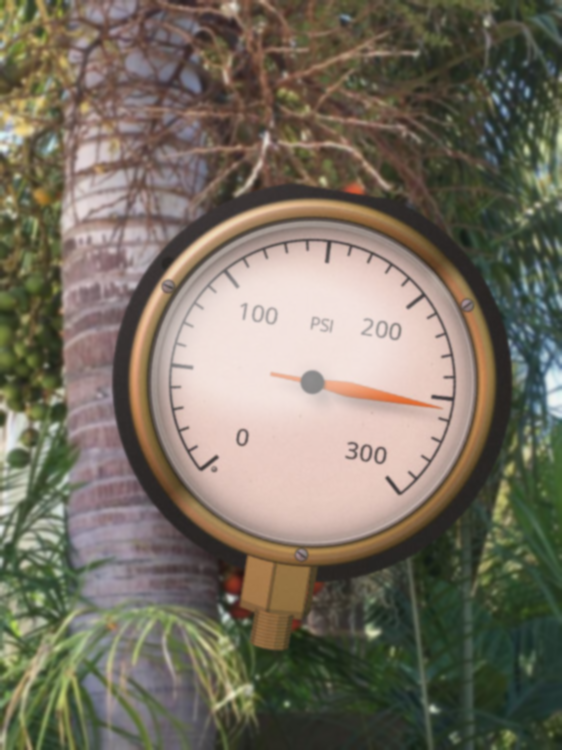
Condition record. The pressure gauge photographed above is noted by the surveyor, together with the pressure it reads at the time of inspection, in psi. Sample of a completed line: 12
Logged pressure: 255
